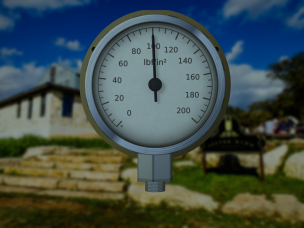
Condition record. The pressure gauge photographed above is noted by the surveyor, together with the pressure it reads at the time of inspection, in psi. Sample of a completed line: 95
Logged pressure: 100
